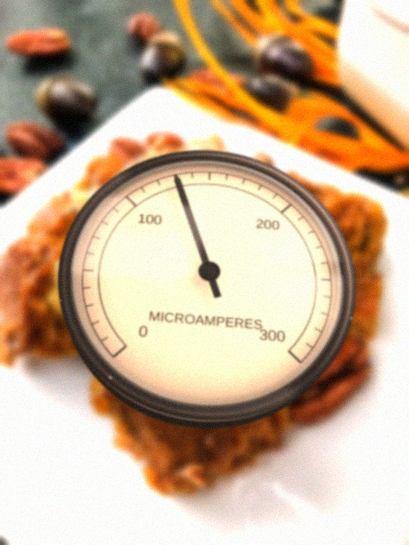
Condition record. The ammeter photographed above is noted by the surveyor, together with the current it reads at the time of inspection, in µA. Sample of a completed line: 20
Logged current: 130
